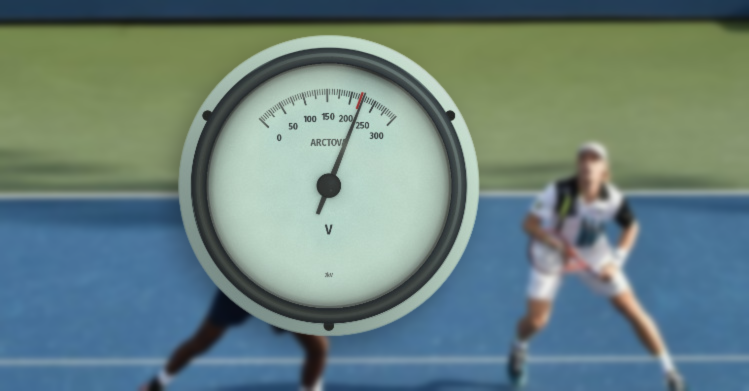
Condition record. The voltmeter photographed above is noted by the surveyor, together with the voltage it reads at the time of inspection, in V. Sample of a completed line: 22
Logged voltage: 225
